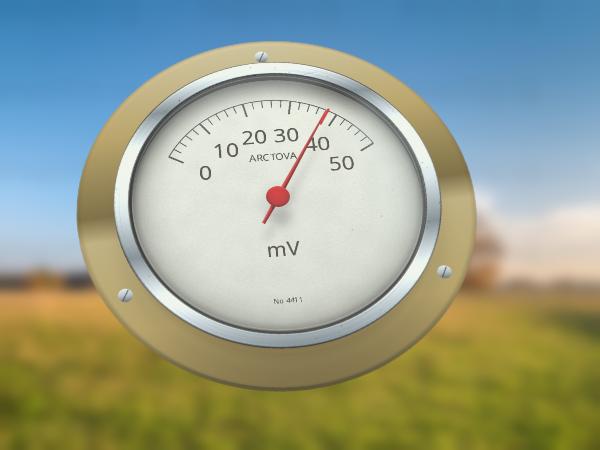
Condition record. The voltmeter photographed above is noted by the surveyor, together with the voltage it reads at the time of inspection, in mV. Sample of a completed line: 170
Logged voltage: 38
